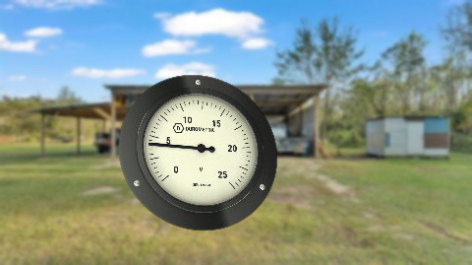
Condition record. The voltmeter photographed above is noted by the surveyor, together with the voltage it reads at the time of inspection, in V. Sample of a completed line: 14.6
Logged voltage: 4
